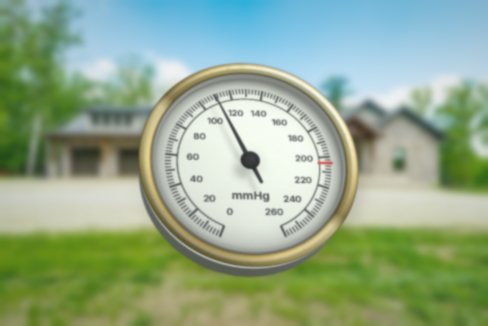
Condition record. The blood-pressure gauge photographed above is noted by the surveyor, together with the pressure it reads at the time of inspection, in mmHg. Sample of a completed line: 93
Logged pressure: 110
